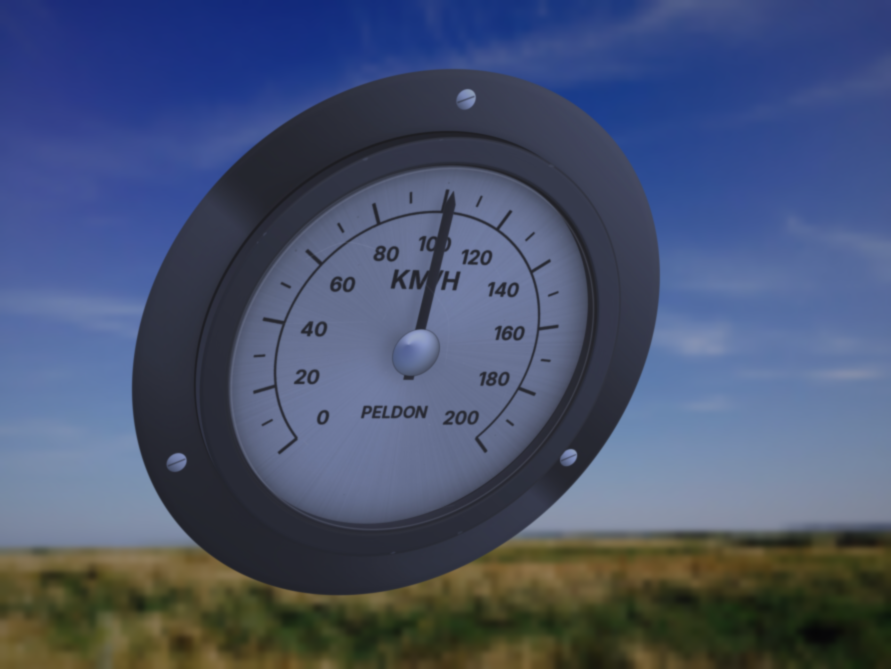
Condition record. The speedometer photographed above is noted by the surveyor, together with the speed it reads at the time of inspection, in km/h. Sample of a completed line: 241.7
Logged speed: 100
